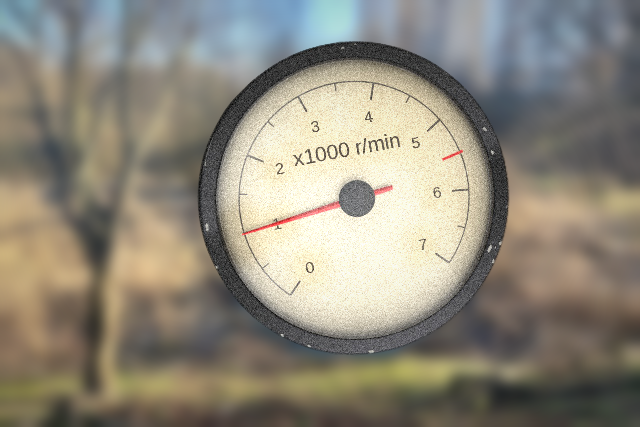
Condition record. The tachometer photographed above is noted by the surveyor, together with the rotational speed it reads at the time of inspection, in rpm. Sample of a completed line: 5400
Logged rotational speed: 1000
